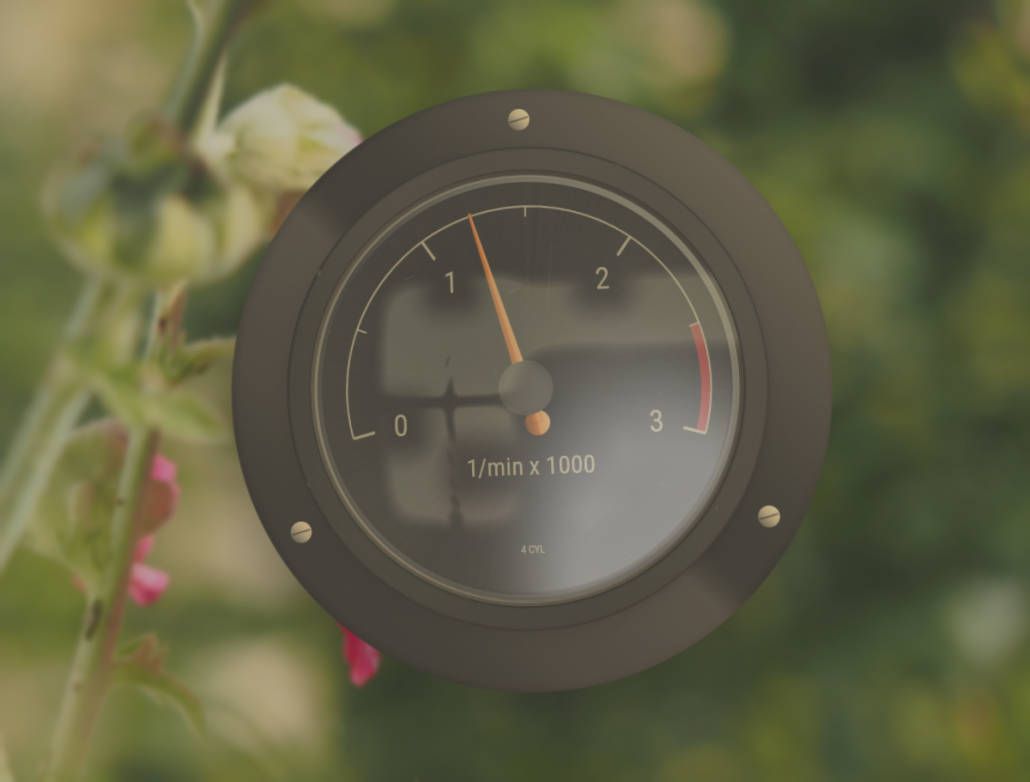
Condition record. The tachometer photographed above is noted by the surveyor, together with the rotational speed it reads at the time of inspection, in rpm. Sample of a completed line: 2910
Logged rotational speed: 1250
